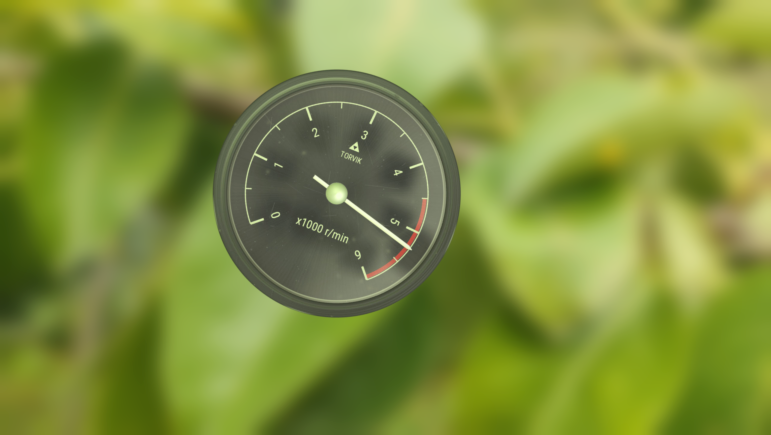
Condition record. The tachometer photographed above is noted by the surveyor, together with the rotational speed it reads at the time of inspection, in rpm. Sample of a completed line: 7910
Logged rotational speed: 5250
